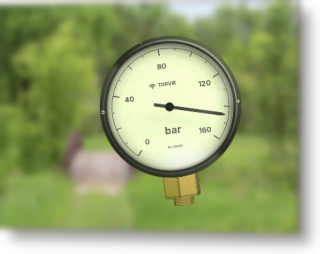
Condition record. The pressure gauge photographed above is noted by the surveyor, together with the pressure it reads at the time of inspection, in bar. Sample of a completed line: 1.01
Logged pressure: 145
